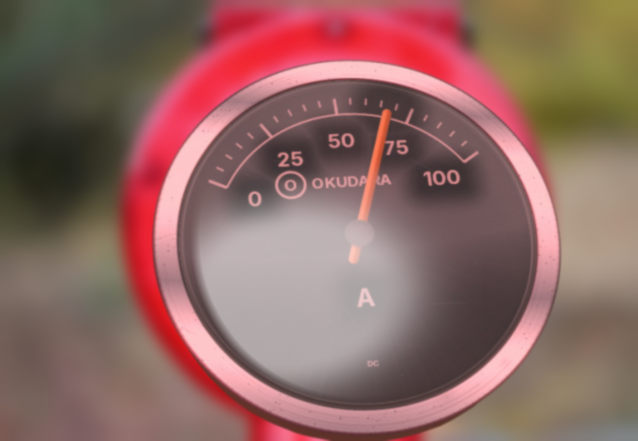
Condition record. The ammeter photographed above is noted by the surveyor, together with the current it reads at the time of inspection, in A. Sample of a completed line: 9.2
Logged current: 67.5
